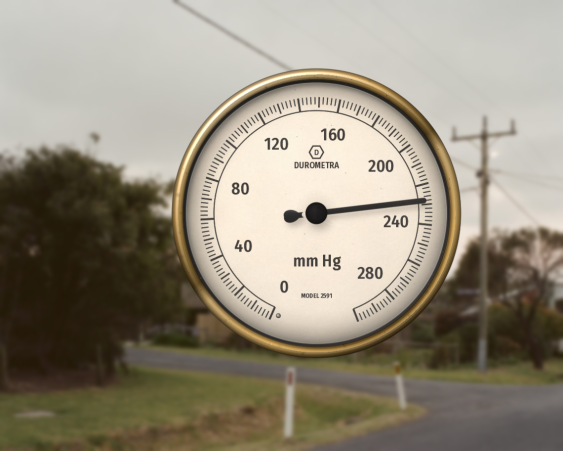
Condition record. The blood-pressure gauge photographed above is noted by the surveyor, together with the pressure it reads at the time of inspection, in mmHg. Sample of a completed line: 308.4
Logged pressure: 228
